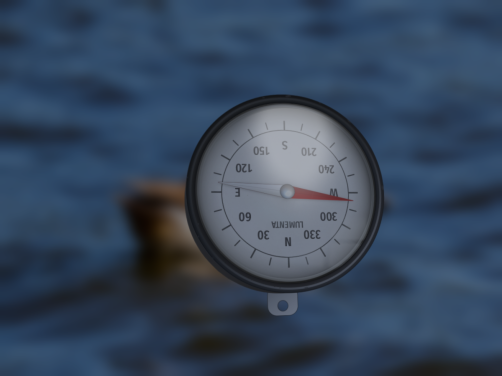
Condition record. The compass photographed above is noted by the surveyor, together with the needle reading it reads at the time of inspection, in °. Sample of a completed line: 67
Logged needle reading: 277.5
